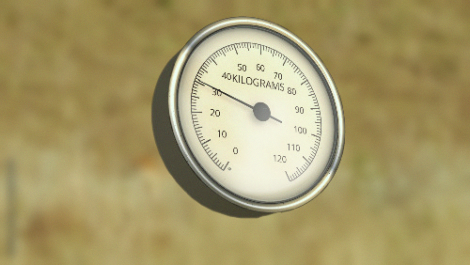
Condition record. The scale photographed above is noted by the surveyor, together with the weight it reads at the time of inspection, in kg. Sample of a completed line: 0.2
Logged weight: 30
